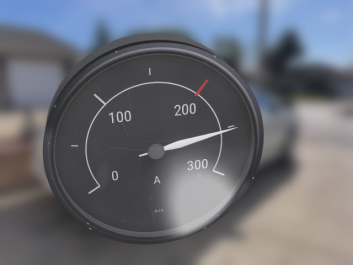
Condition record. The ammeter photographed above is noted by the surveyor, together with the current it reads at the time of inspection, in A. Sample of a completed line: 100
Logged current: 250
